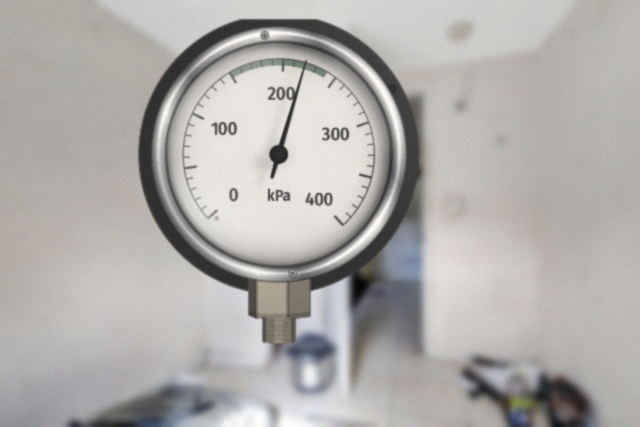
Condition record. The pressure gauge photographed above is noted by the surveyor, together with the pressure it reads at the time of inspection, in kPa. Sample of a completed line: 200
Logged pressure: 220
